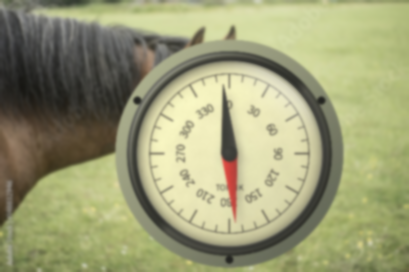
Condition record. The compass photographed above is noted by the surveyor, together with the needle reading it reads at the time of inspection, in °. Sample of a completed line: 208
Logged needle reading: 175
